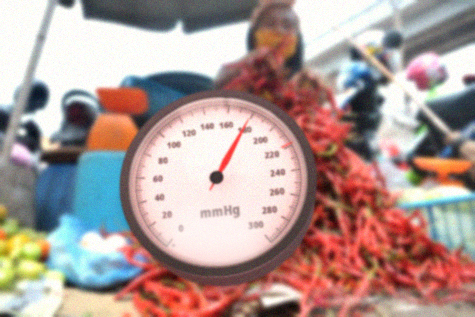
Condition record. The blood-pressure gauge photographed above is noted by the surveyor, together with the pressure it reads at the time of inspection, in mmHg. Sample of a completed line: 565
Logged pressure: 180
